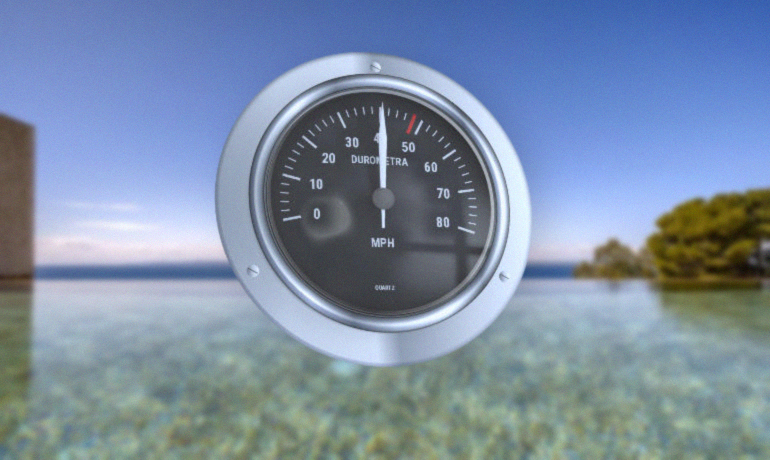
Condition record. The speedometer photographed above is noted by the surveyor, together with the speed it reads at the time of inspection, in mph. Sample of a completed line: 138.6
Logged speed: 40
